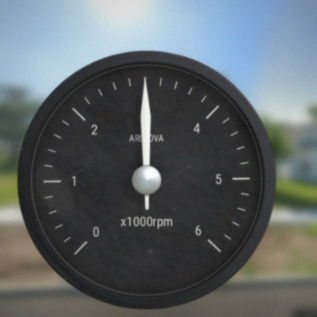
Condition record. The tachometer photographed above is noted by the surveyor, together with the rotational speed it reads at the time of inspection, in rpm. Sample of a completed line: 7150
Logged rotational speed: 3000
